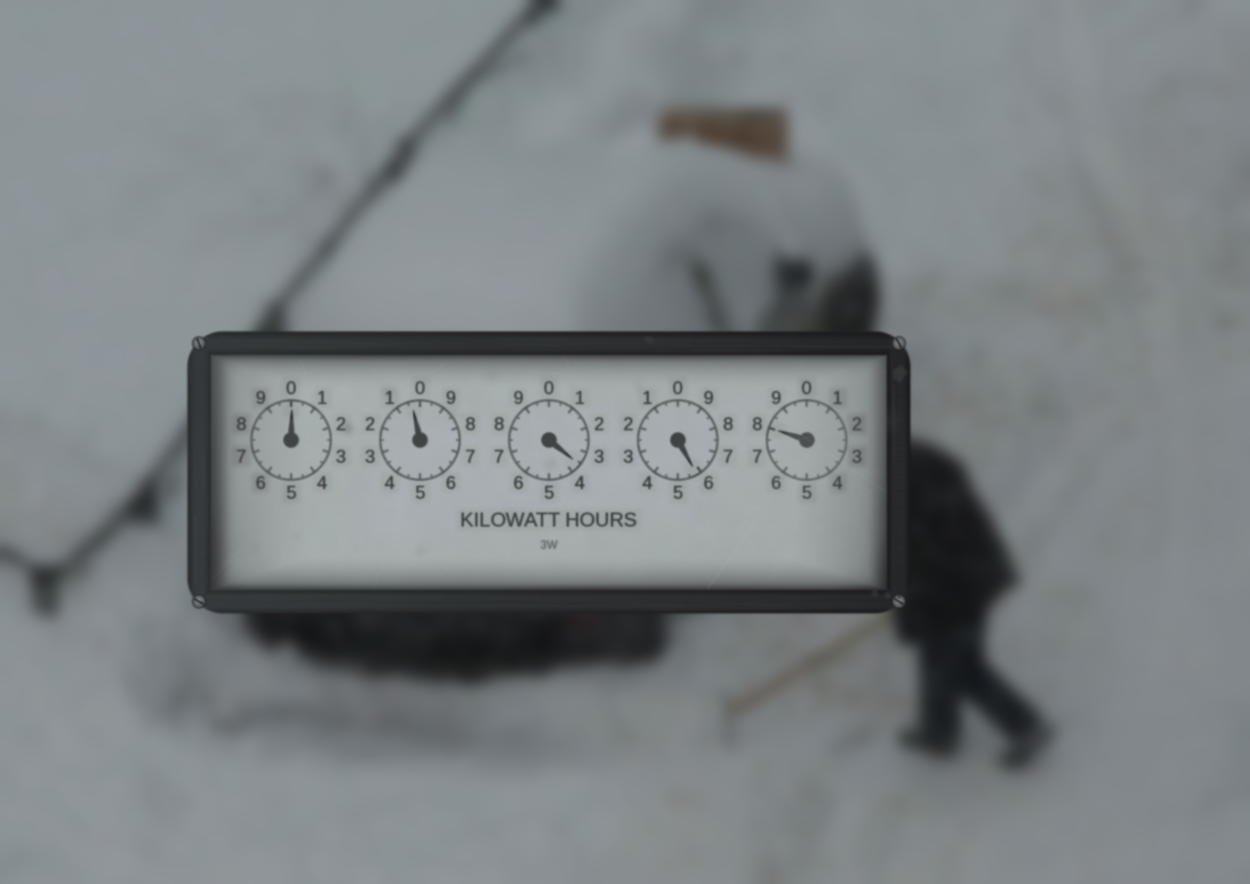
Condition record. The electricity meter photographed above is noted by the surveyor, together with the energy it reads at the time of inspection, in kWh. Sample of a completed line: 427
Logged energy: 358
